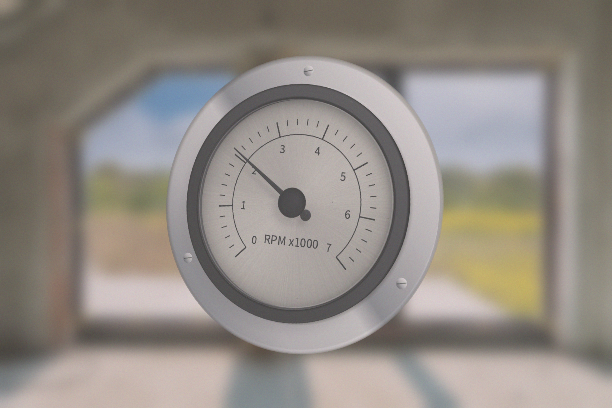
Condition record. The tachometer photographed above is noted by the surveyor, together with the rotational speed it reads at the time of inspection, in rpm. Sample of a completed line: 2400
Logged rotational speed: 2100
